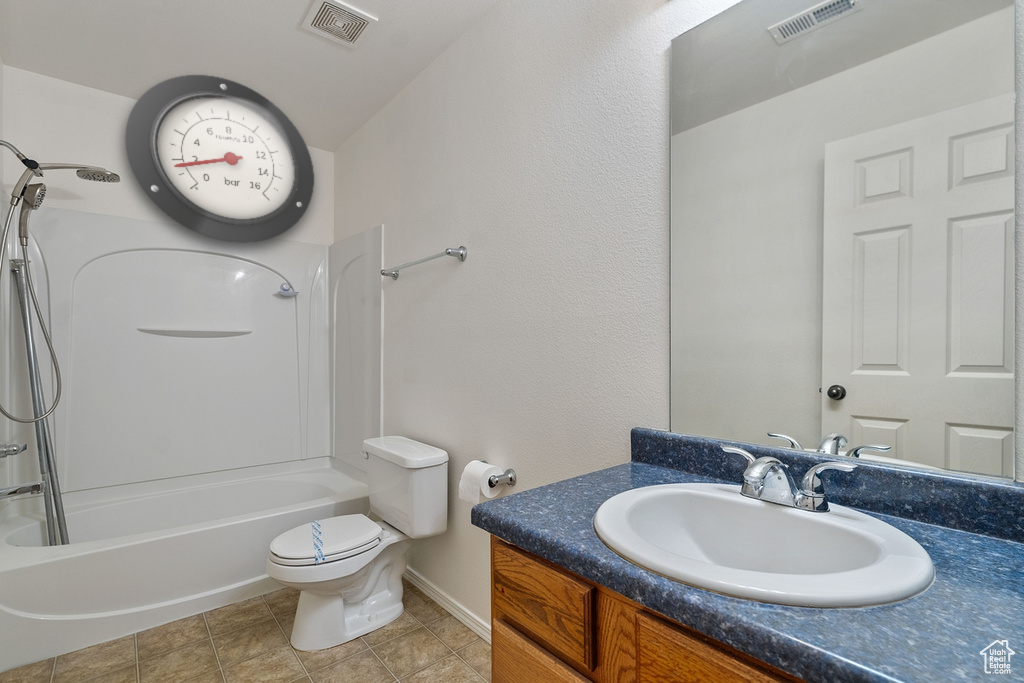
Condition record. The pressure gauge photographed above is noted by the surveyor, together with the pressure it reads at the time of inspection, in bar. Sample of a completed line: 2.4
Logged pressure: 1.5
